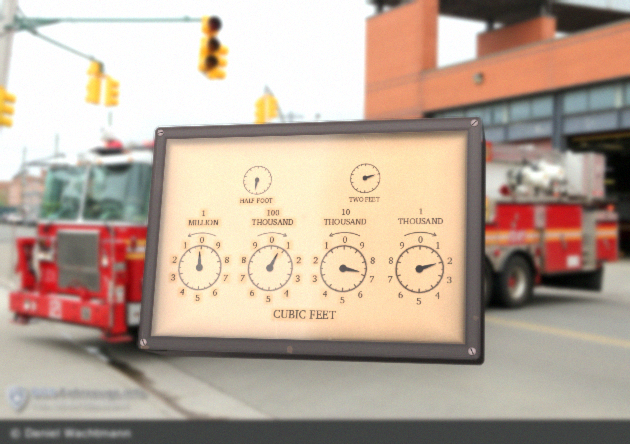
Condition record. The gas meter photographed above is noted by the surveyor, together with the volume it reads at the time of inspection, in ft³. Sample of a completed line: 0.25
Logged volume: 7200
